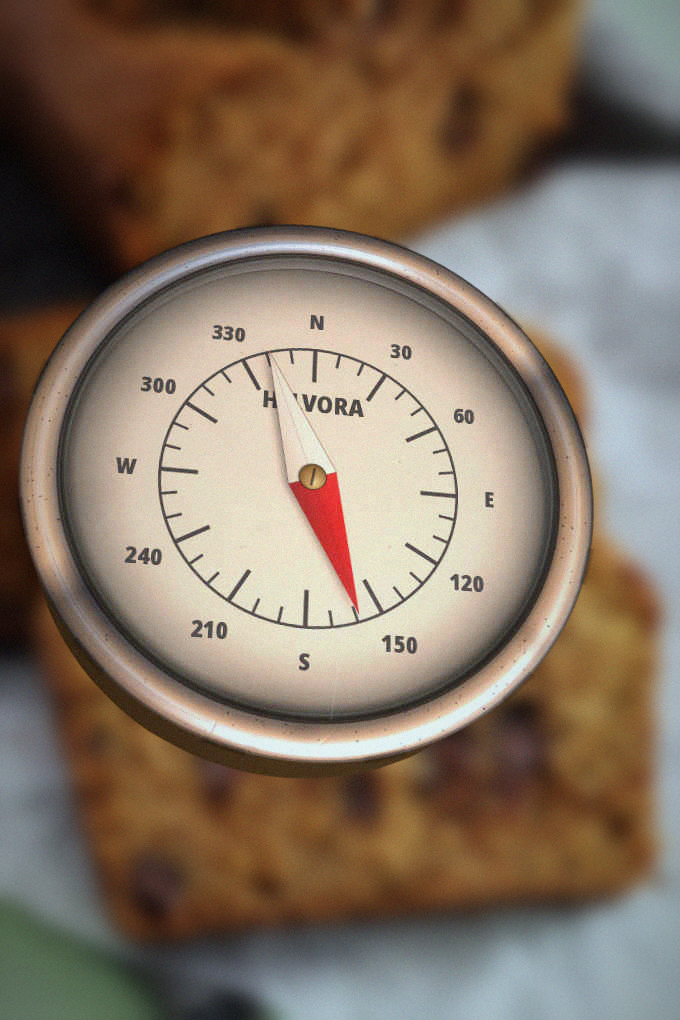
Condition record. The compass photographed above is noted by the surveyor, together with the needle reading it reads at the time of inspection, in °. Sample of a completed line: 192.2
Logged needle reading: 160
